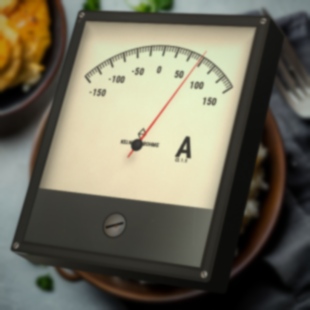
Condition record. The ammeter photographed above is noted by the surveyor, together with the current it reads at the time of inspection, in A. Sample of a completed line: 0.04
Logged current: 75
